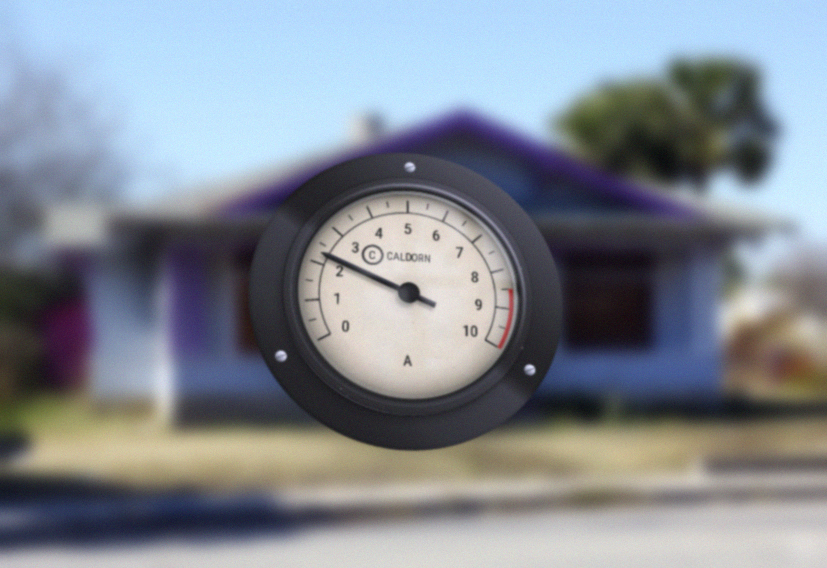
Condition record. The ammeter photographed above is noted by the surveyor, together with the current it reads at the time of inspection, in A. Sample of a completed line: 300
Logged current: 2.25
